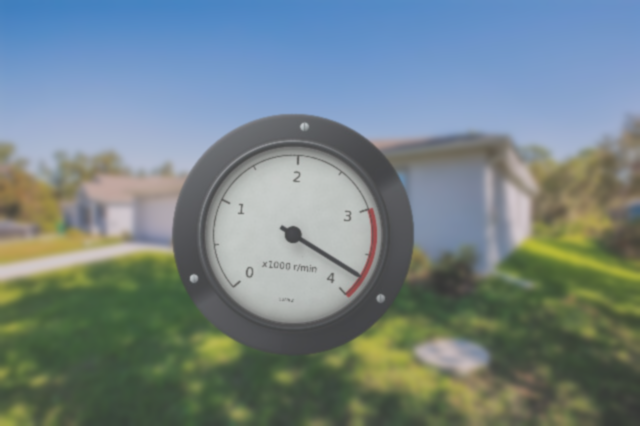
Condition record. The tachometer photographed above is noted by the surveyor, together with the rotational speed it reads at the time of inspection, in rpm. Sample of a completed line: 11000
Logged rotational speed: 3750
